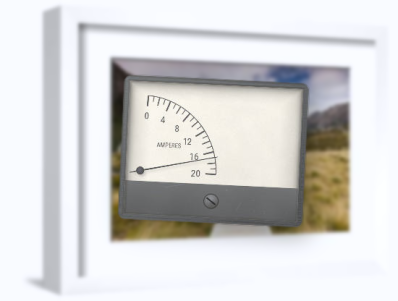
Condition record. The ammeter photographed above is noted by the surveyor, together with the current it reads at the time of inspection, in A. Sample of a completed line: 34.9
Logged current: 17
